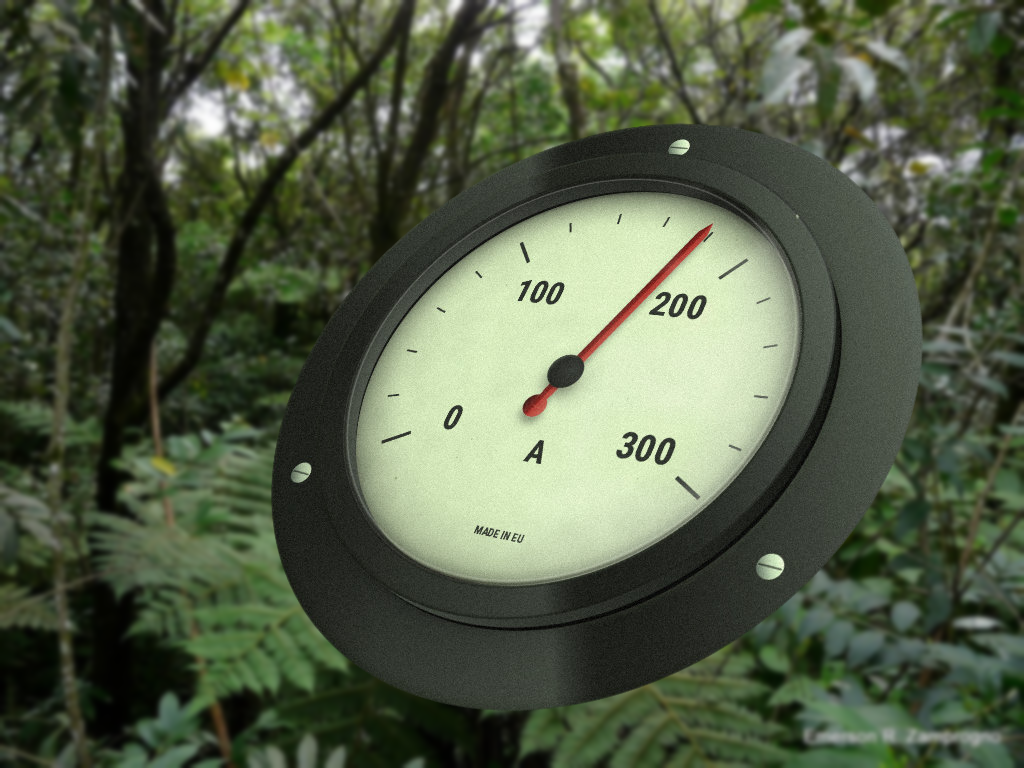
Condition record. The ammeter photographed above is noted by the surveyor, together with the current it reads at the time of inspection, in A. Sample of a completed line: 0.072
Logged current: 180
